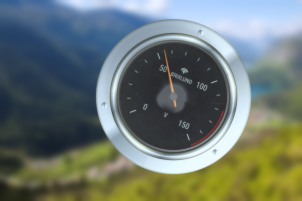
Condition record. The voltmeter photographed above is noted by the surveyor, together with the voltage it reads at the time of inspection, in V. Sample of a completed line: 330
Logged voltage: 55
